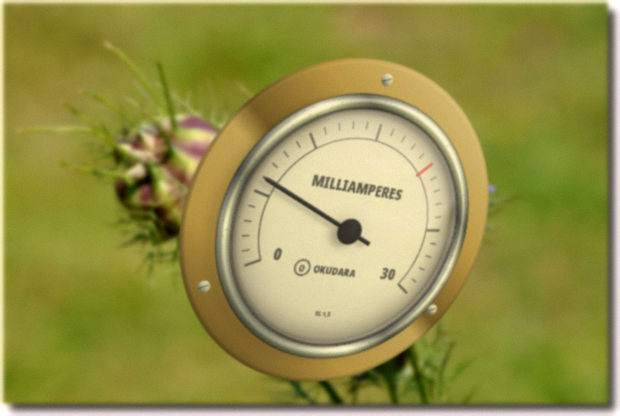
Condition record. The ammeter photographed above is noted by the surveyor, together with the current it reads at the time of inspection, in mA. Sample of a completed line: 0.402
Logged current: 6
